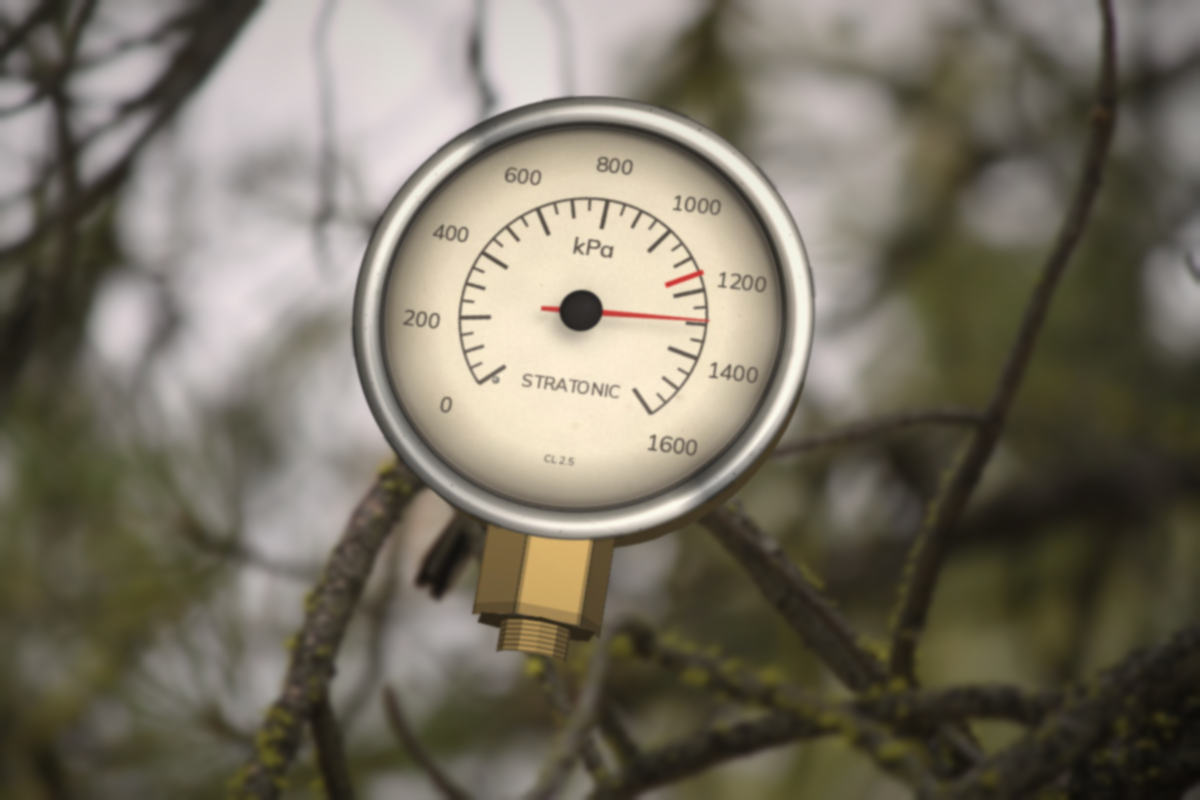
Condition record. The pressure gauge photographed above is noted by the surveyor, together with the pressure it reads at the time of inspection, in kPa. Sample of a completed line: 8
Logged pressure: 1300
